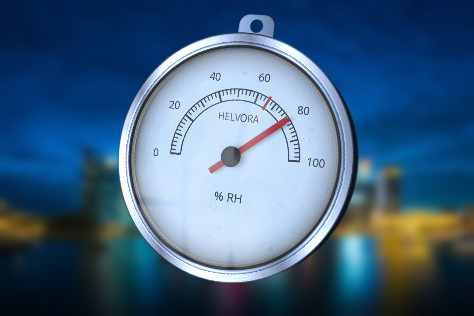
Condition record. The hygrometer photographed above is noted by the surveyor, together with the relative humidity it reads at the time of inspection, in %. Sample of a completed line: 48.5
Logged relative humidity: 80
